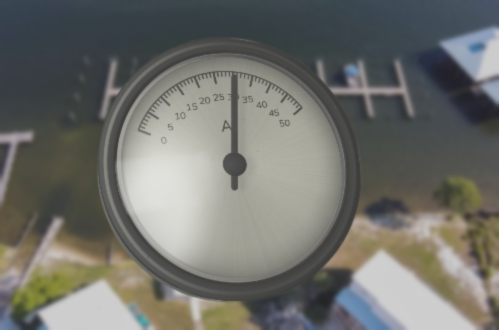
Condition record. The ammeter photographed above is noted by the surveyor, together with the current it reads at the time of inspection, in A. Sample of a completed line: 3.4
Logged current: 30
